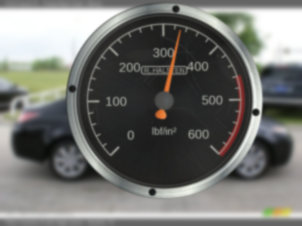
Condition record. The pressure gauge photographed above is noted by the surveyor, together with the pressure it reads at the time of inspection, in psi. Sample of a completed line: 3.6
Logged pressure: 330
